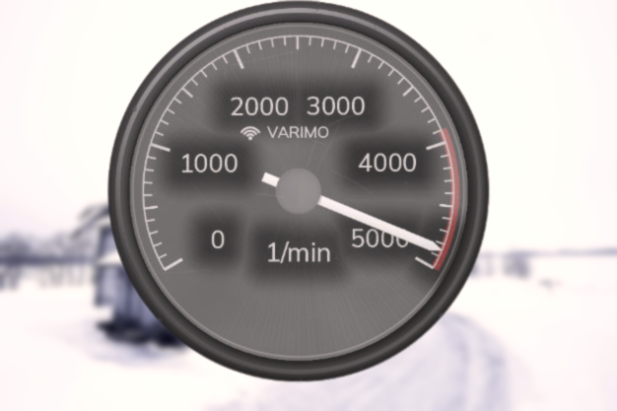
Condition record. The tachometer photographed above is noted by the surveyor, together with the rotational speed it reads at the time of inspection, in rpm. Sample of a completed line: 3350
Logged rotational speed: 4850
